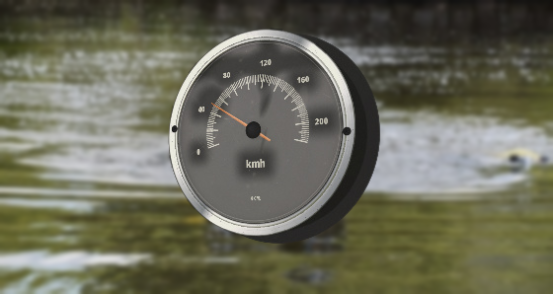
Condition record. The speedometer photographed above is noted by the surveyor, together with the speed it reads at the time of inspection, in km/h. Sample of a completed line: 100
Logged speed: 50
